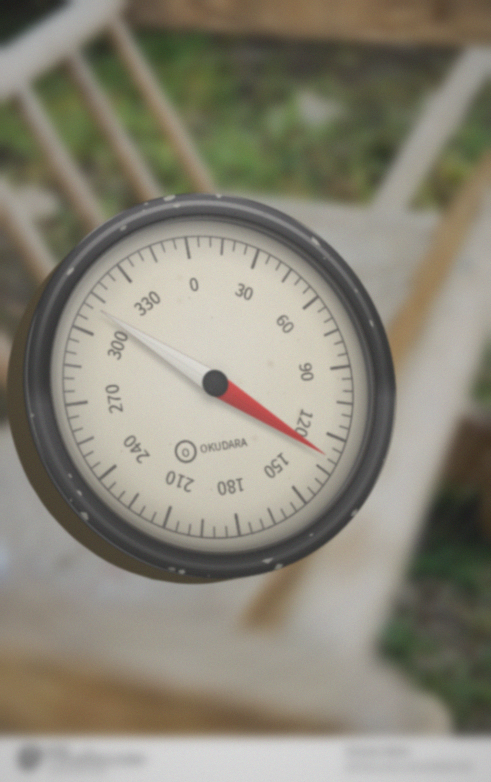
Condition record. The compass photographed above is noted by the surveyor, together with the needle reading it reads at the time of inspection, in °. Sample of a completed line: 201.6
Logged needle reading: 130
